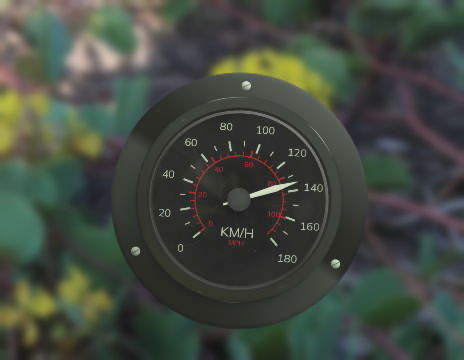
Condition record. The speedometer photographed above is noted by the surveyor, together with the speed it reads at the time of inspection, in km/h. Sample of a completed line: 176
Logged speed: 135
